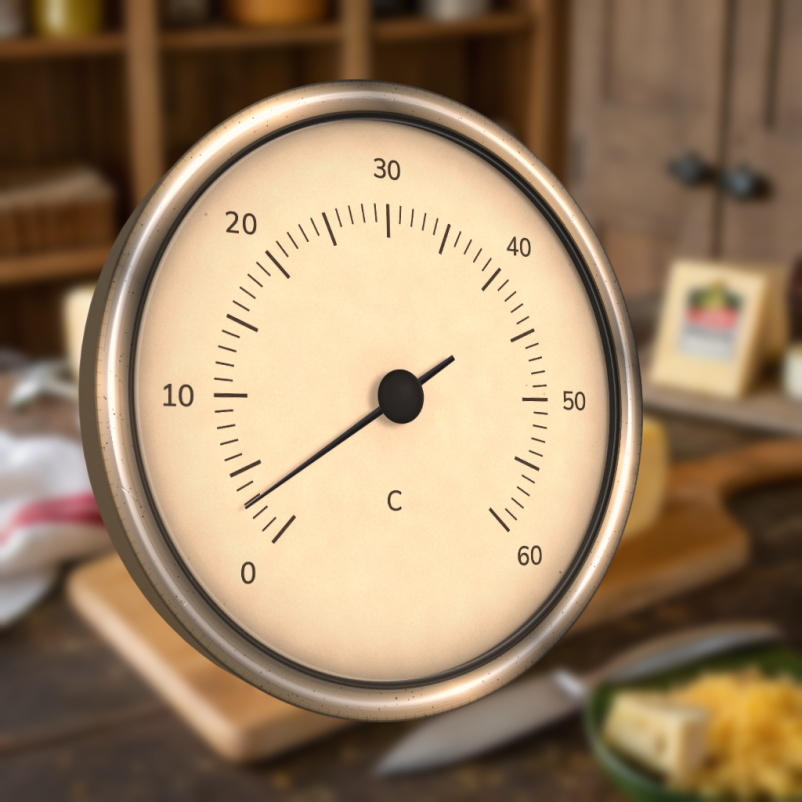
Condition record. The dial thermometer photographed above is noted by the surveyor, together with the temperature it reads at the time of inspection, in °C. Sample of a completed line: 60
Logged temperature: 3
